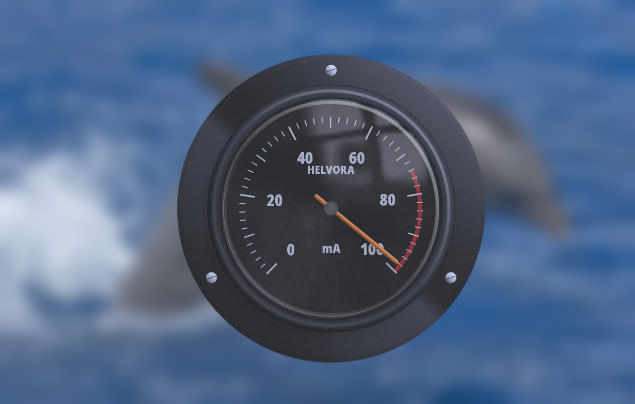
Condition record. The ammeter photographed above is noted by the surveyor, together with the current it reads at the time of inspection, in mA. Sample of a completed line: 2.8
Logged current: 98
